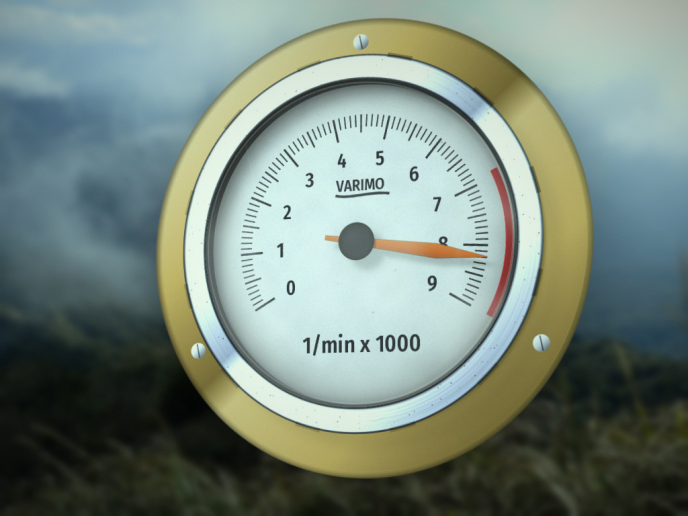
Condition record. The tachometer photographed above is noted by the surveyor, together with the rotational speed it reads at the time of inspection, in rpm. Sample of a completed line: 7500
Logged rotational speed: 8200
